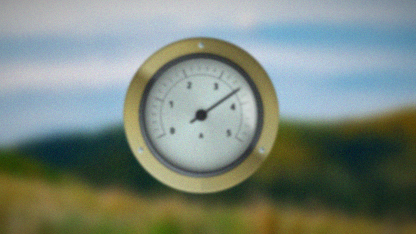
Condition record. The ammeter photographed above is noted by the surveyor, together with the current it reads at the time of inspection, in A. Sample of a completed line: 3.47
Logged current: 3.6
